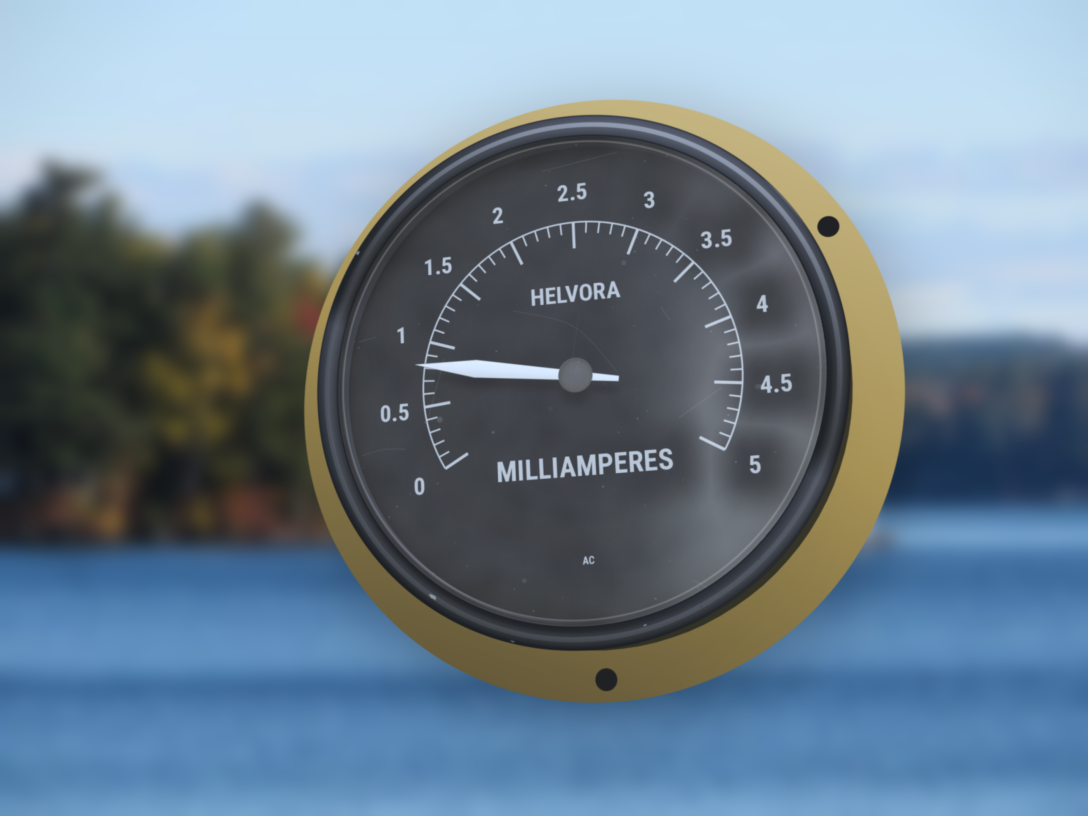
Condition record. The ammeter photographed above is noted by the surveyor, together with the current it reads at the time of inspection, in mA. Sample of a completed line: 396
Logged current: 0.8
